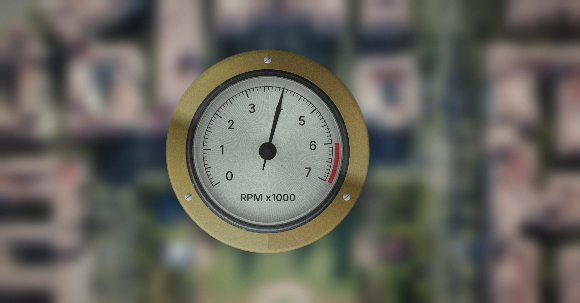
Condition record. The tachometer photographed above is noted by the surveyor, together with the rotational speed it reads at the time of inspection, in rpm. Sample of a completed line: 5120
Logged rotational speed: 4000
